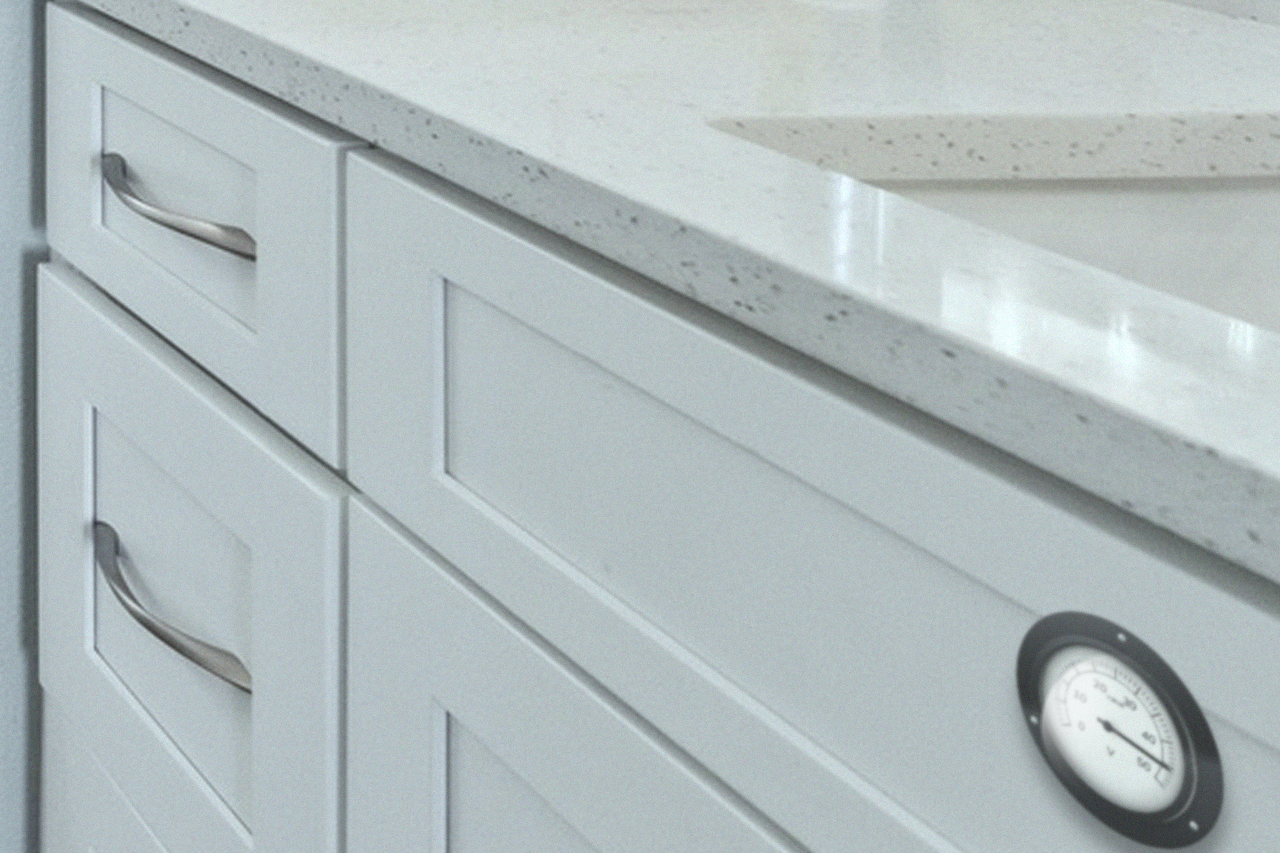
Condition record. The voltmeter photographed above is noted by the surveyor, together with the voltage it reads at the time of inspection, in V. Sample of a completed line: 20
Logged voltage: 45
